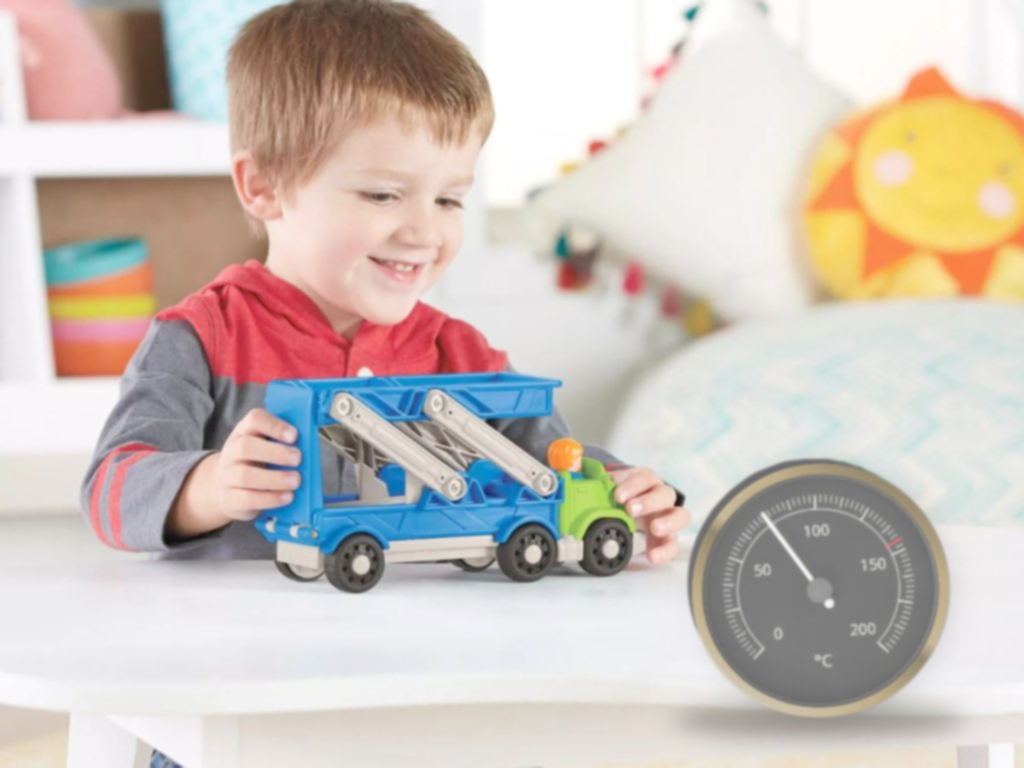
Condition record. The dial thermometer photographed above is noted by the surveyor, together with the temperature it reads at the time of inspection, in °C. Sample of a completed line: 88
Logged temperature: 75
